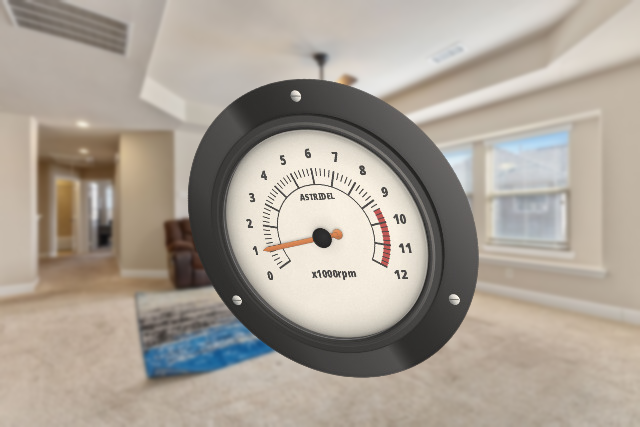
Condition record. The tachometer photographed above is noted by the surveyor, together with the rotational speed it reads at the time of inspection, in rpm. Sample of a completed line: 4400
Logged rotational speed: 1000
